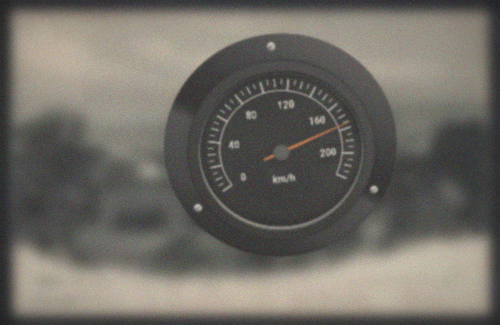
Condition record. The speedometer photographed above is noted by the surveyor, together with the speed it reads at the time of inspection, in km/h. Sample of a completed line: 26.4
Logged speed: 175
